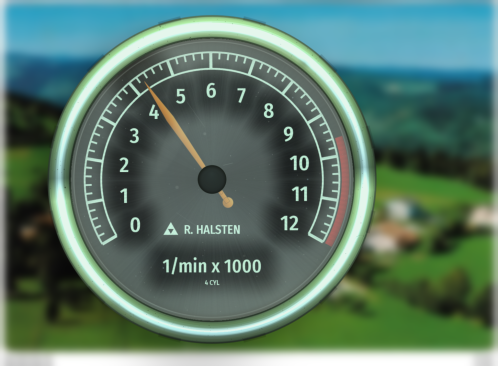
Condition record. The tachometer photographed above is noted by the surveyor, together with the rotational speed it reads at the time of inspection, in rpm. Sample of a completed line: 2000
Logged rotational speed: 4300
